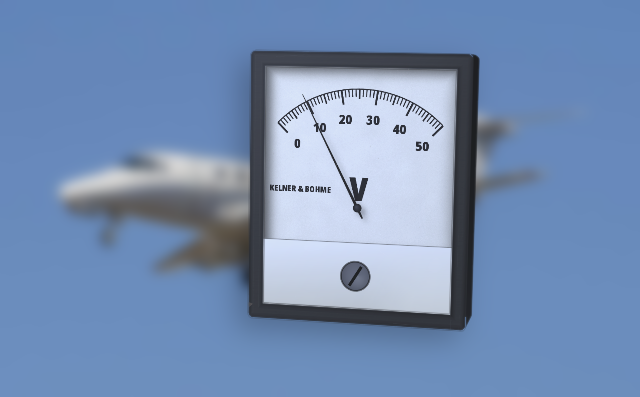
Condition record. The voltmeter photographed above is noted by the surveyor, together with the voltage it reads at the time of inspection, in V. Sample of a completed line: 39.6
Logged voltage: 10
